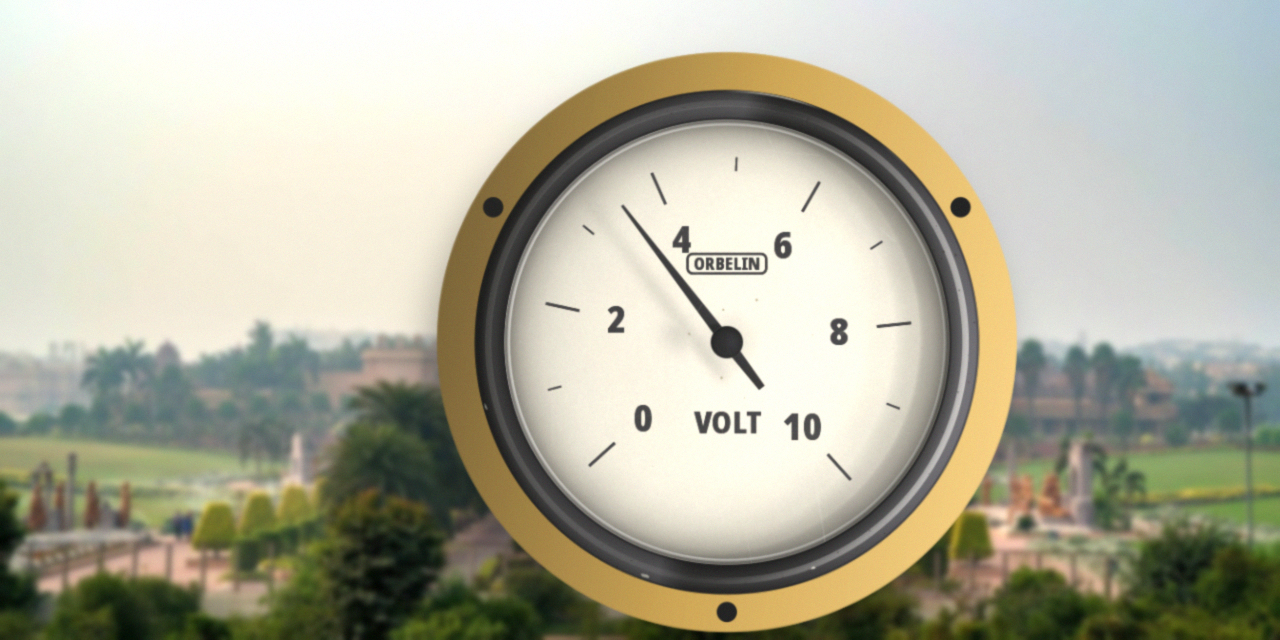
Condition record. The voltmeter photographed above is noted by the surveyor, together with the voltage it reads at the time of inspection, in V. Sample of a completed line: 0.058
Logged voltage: 3.5
